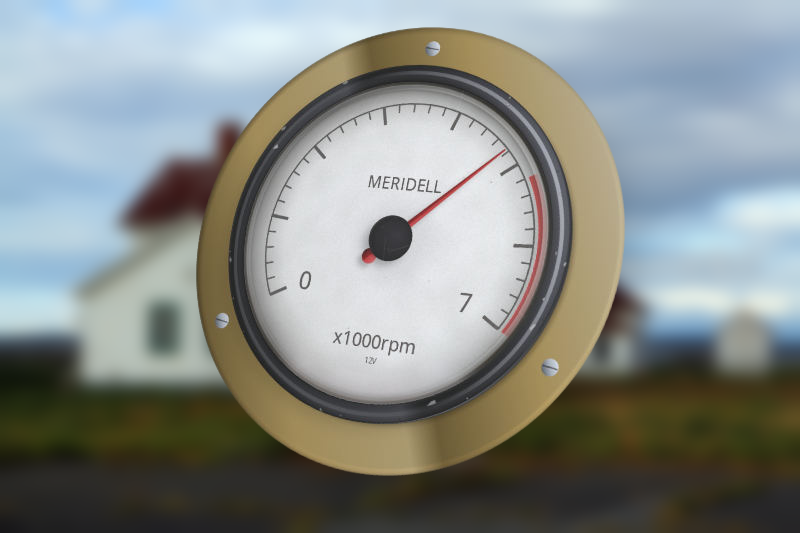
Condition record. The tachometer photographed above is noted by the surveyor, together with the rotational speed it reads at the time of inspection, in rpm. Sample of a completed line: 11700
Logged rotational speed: 4800
